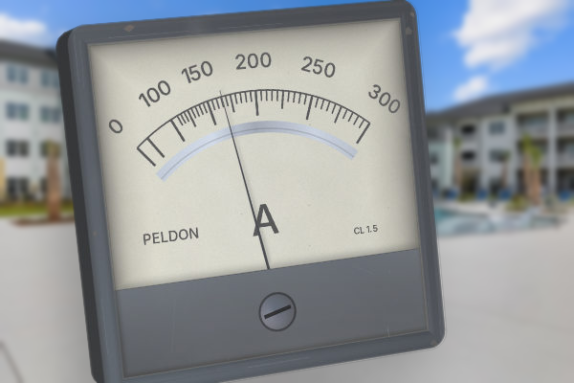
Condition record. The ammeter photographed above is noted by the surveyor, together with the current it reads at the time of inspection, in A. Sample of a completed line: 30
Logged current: 165
